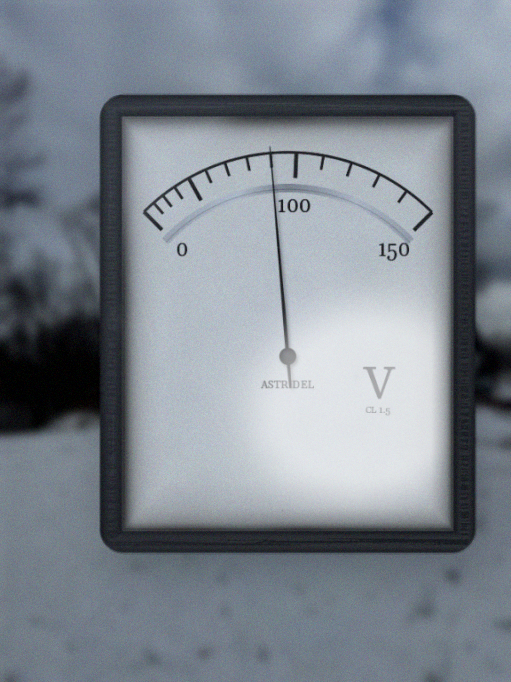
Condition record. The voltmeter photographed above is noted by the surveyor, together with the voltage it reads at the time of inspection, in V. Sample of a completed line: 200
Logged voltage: 90
